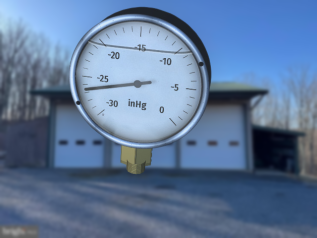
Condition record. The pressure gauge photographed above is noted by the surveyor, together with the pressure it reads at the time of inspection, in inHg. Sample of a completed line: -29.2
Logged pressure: -26.5
